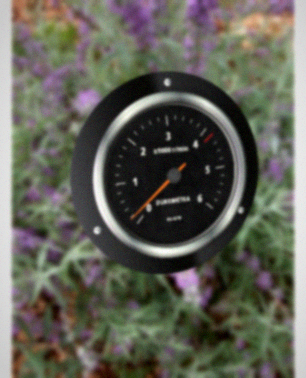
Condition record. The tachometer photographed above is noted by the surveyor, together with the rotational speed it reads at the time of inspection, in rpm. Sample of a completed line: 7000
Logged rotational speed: 200
